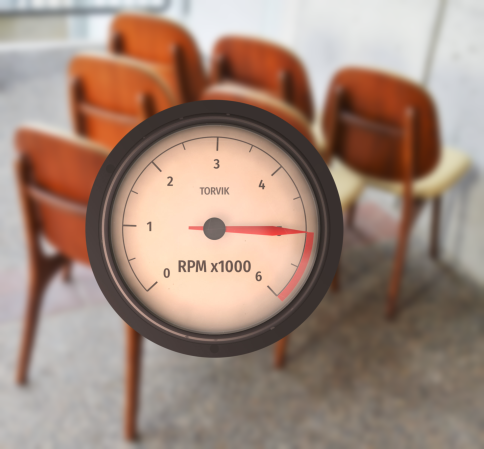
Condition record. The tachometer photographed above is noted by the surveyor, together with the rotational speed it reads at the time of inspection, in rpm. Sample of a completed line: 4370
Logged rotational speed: 5000
